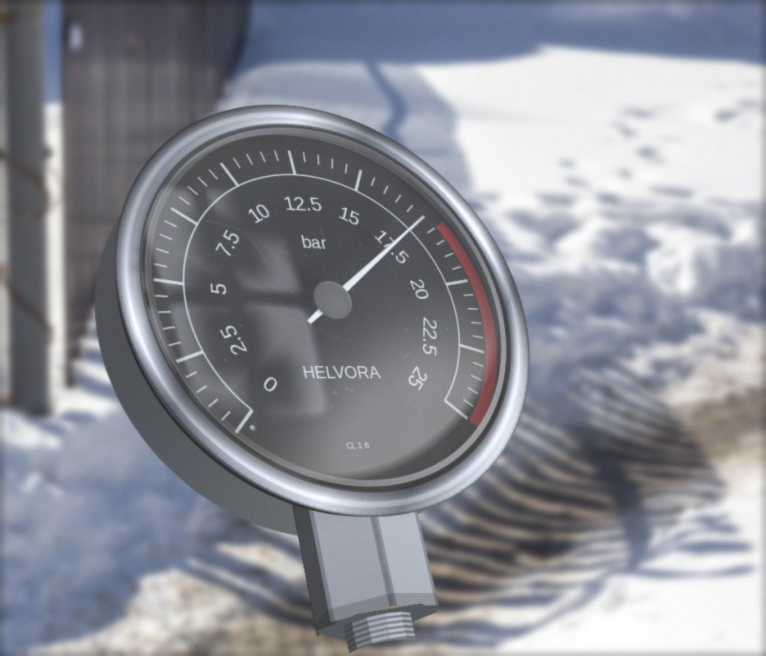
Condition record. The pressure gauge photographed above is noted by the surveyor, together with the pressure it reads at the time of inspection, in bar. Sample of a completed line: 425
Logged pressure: 17.5
